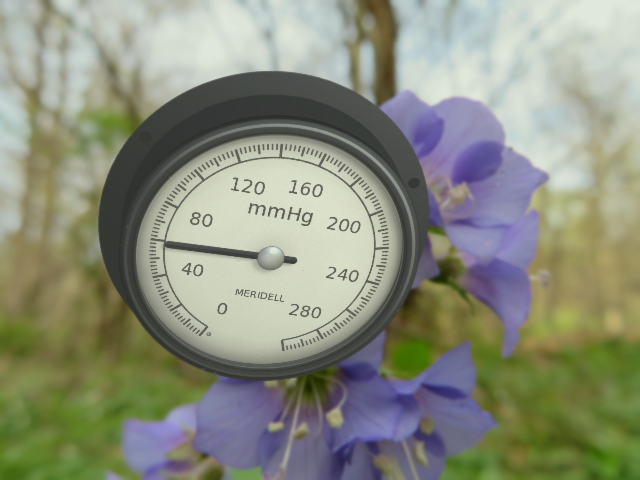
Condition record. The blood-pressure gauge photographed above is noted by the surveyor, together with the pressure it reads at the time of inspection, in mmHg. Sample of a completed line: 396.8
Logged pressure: 60
